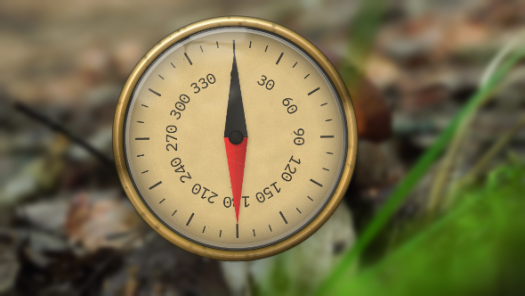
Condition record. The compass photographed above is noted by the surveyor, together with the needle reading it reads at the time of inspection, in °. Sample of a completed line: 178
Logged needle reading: 180
